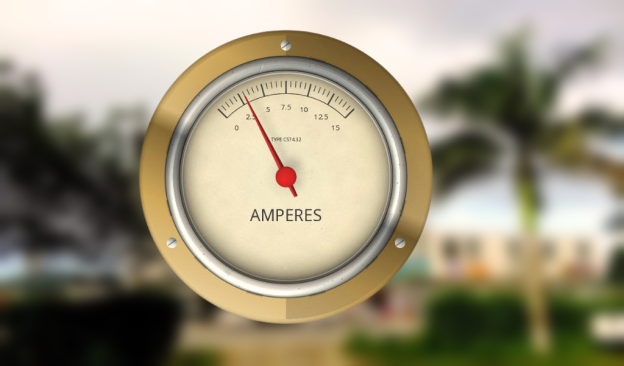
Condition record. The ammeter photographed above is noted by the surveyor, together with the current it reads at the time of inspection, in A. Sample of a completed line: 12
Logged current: 3
